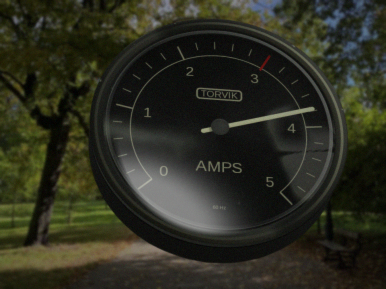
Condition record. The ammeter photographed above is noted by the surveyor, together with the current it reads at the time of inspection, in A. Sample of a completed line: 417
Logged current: 3.8
